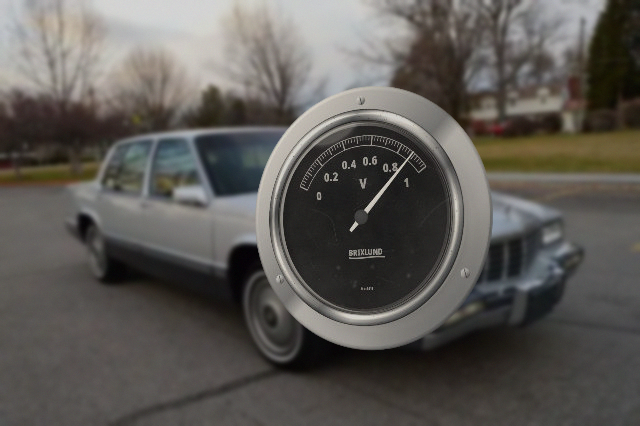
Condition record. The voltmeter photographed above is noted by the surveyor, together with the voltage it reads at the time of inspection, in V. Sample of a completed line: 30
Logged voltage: 0.9
